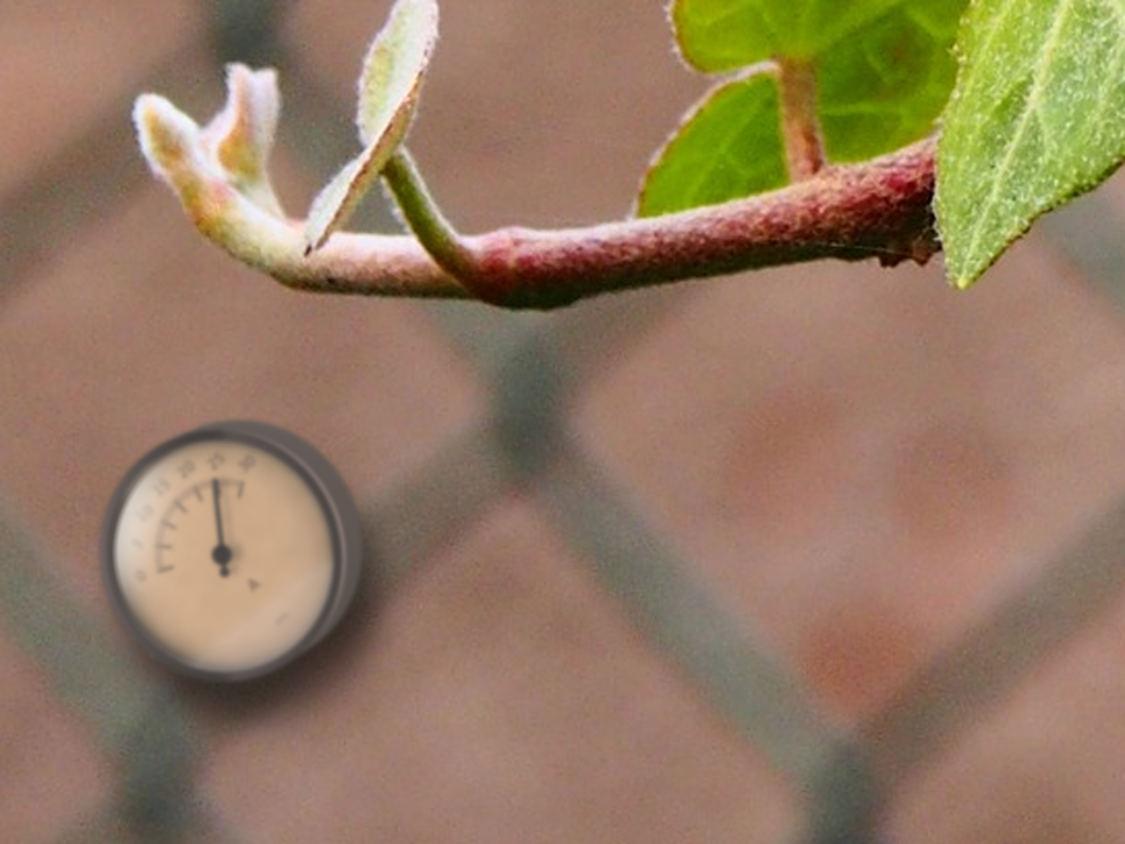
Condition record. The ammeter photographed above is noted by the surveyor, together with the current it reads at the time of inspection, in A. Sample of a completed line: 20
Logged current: 25
